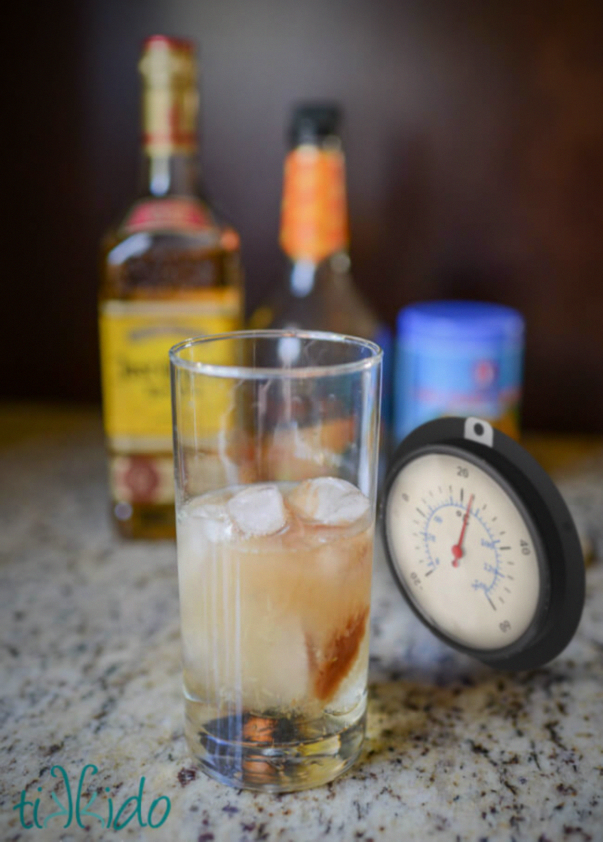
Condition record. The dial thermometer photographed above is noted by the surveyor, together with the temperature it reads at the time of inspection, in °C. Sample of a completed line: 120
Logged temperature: 24
